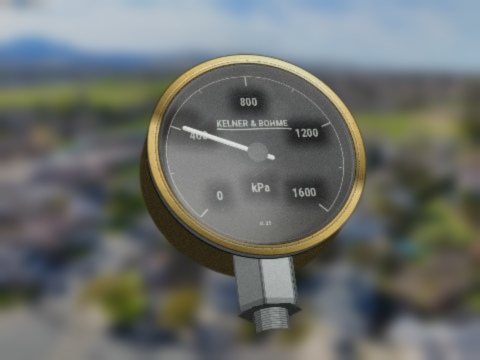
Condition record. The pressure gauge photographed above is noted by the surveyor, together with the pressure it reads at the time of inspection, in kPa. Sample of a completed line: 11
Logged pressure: 400
